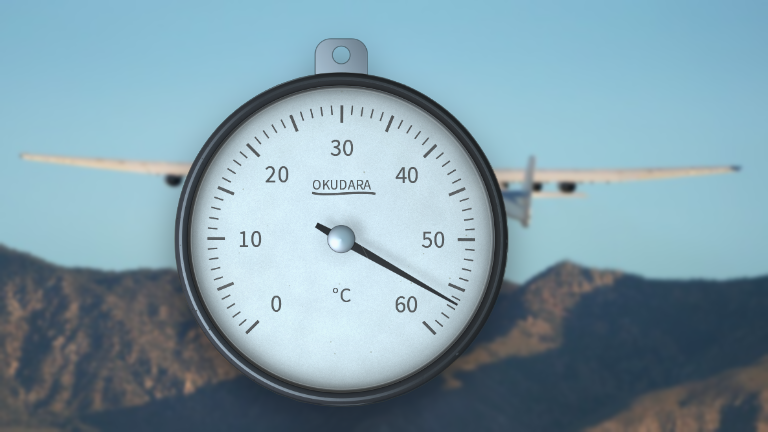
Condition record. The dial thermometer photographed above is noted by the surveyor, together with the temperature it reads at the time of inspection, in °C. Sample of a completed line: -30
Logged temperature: 56.5
